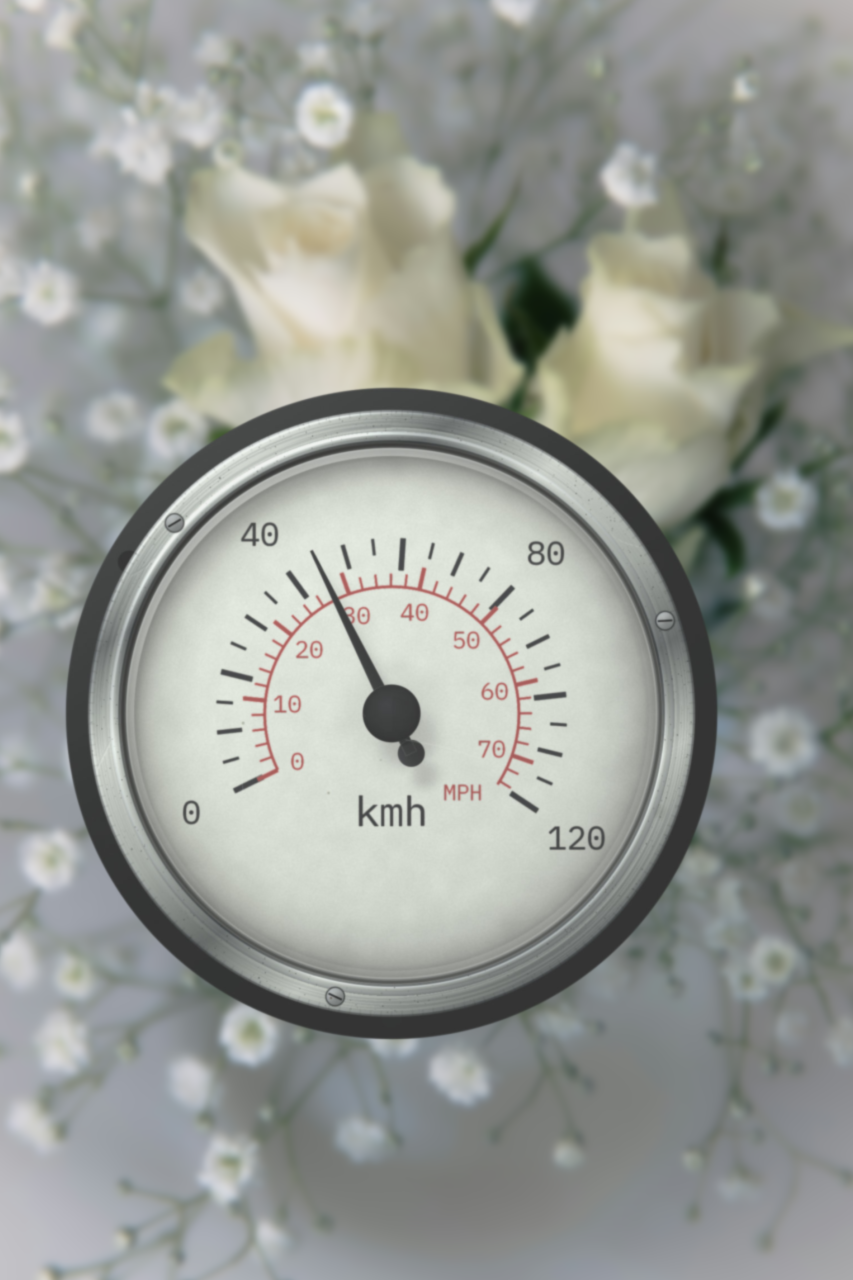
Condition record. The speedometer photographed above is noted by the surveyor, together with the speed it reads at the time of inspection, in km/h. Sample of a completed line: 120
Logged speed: 45
